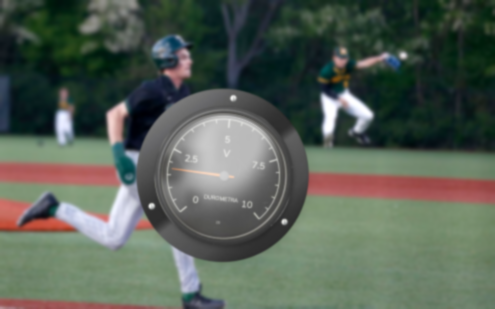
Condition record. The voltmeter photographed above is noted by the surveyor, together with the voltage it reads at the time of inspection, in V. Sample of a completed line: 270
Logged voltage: 1.75
